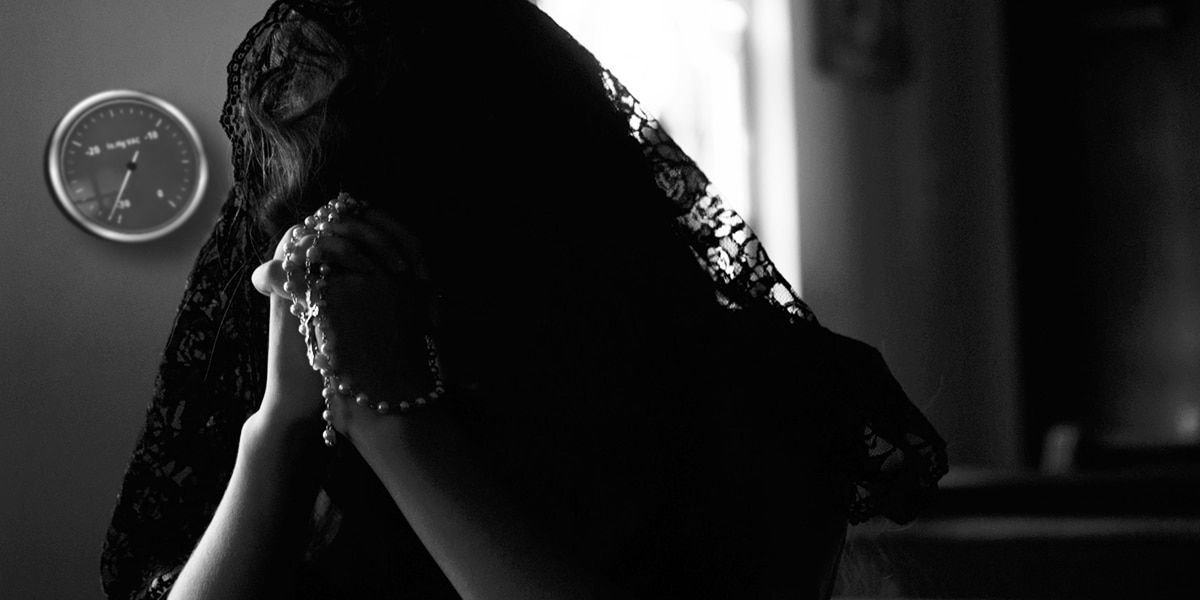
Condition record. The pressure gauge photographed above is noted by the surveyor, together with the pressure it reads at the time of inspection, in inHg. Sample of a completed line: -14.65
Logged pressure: -29
